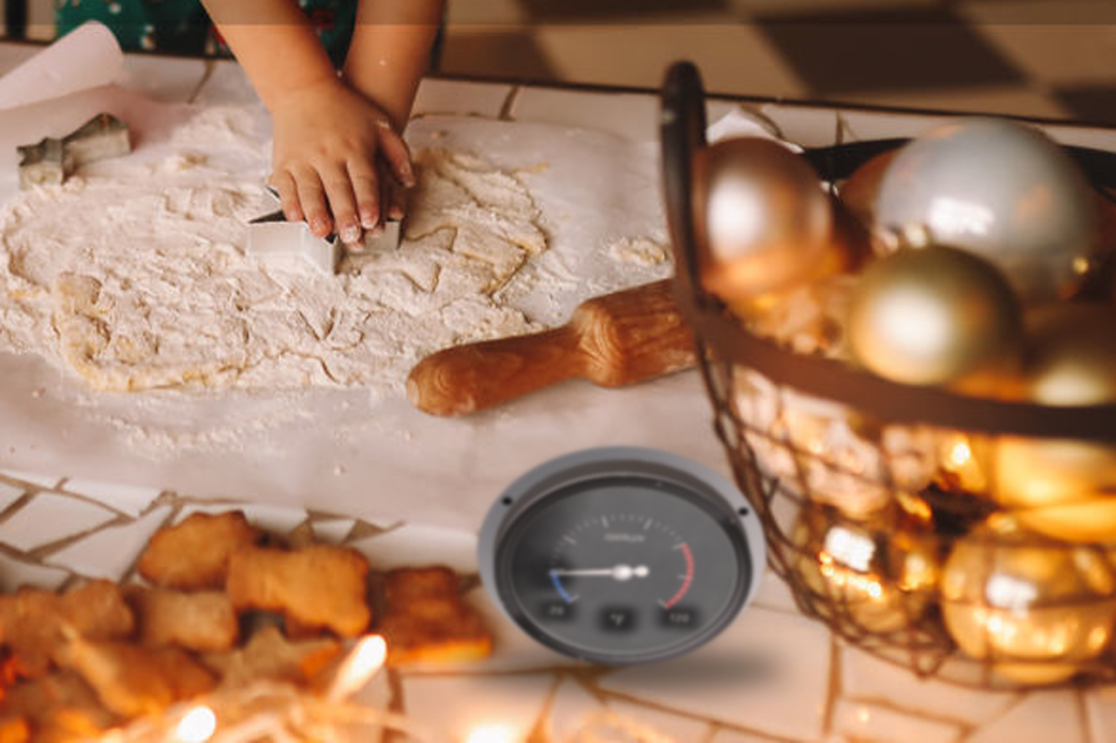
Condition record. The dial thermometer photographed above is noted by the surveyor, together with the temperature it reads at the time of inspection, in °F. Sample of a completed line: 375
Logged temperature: 0
